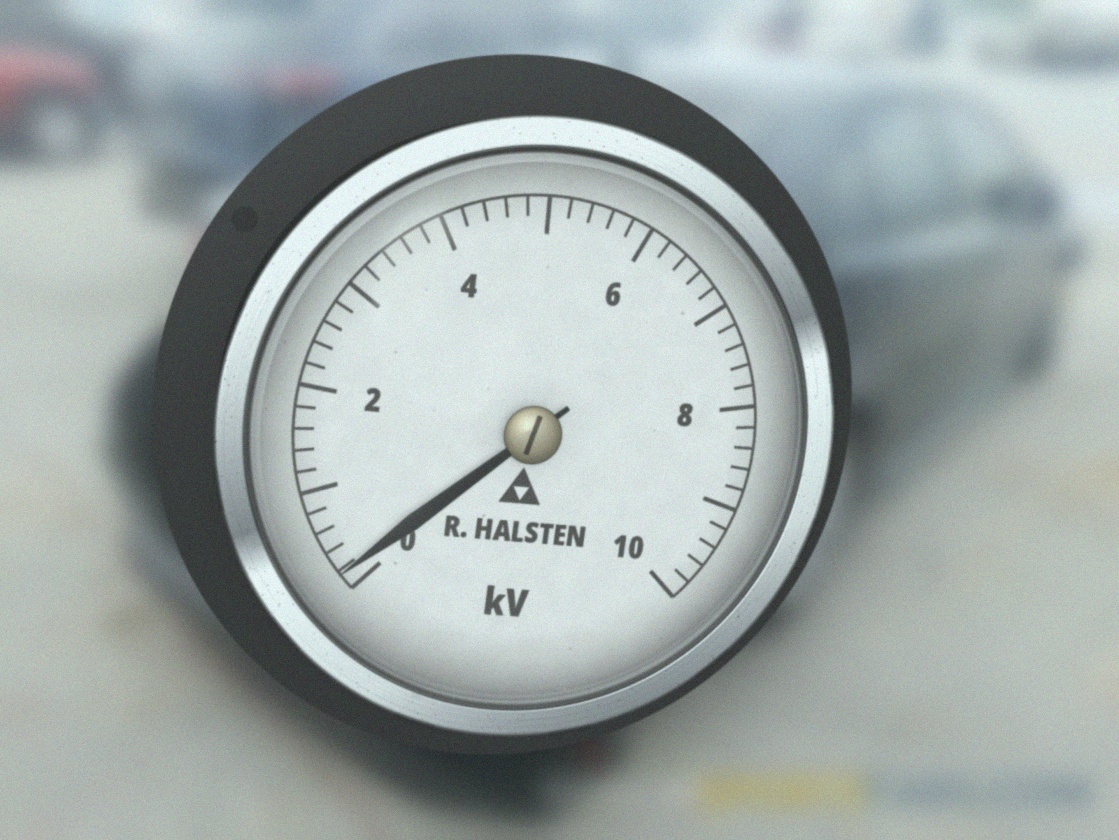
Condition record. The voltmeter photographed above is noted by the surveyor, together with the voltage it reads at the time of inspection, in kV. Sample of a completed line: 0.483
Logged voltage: 0.2
